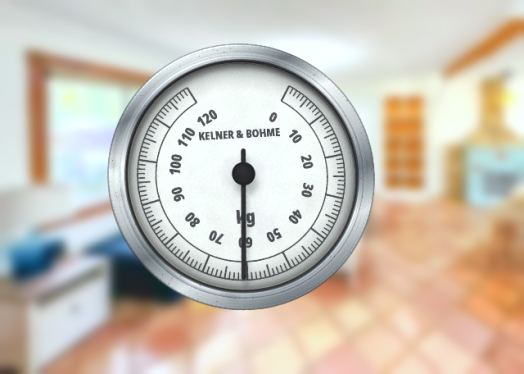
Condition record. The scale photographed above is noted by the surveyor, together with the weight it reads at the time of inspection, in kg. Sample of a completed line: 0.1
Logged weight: 61
